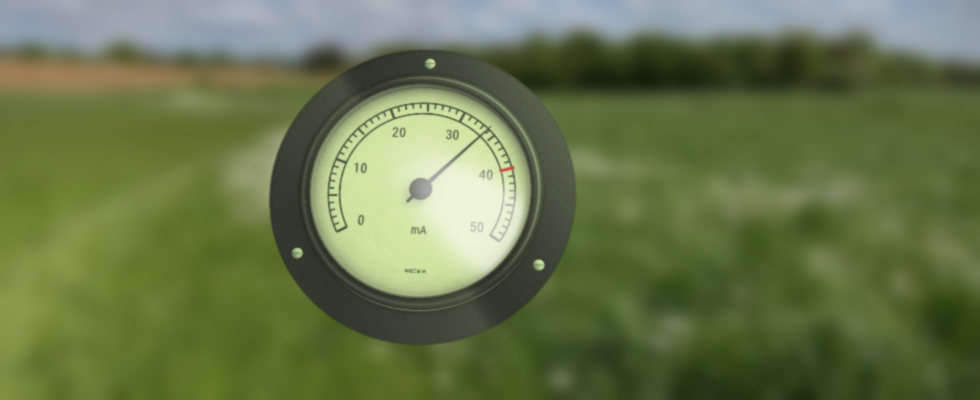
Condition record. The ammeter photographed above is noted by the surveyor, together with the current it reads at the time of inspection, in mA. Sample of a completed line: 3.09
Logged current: 34
